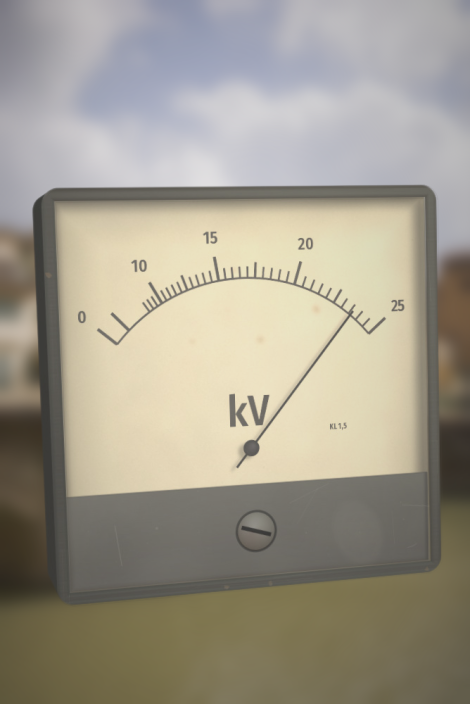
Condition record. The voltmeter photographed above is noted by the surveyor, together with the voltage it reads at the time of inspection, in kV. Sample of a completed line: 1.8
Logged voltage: 23.5
